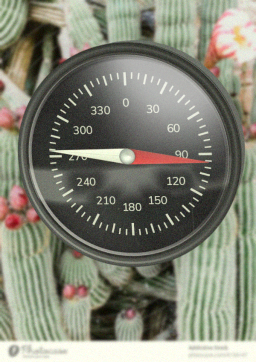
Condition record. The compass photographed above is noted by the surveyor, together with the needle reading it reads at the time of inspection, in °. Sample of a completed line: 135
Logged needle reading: 95
